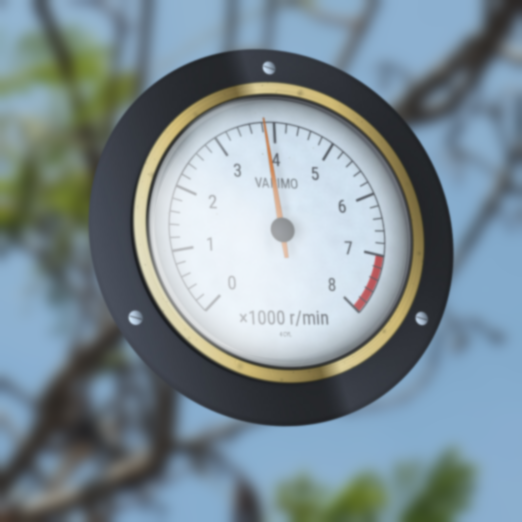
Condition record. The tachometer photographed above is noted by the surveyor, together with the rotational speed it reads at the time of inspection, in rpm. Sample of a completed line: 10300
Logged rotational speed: 3800
